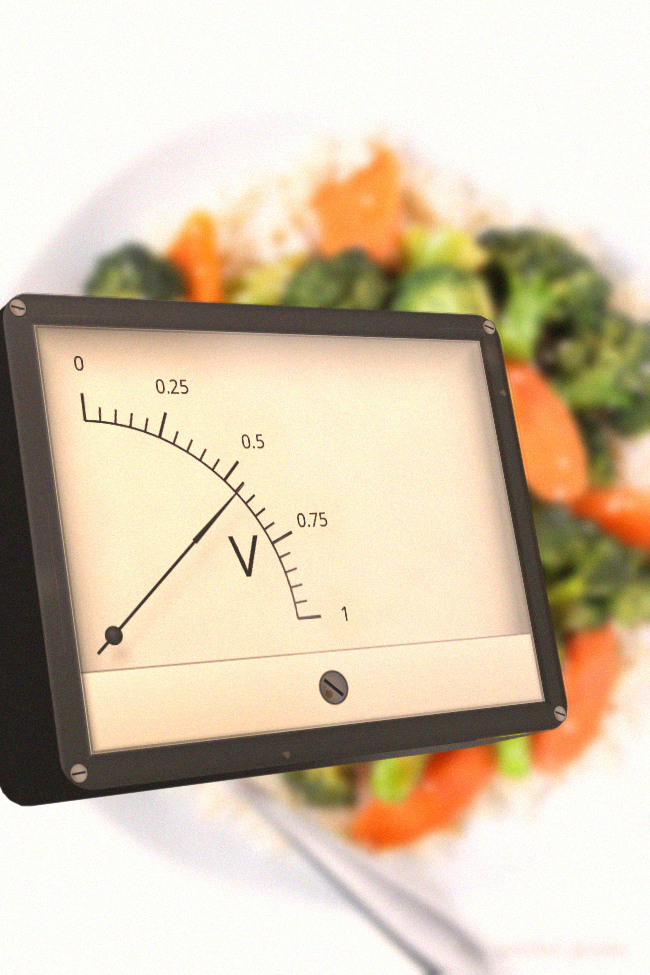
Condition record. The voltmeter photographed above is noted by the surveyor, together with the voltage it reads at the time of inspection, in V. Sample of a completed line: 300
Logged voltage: 0.55
